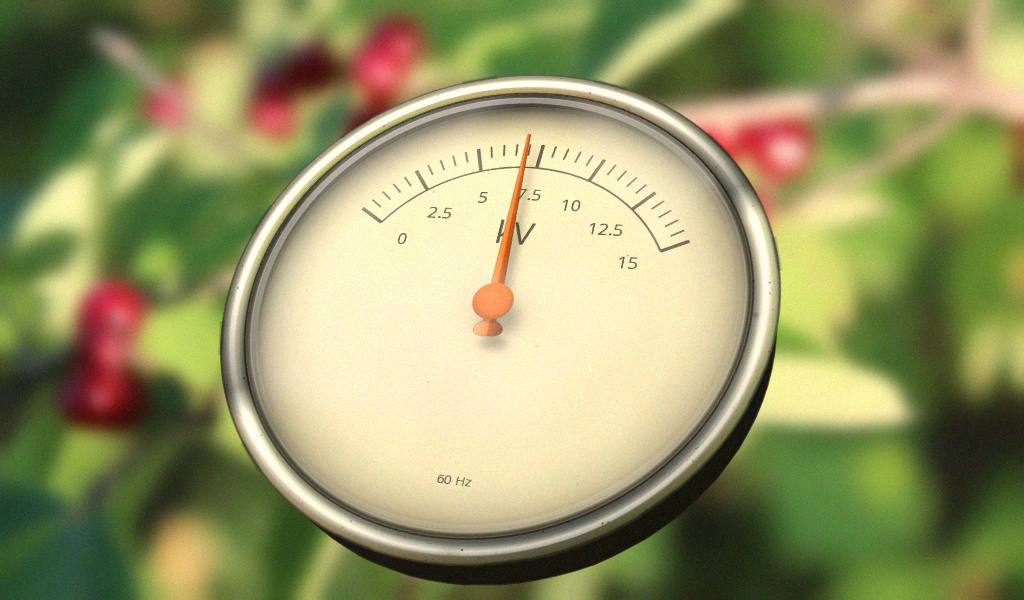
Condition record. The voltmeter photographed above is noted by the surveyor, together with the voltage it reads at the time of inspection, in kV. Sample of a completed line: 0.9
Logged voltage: 7
